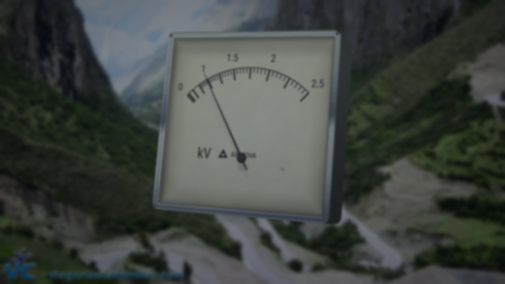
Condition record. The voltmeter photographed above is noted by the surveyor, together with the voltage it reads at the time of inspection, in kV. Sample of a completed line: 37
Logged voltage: 1
